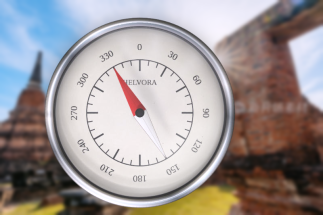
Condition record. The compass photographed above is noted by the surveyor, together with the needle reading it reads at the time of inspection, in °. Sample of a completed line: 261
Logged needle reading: 330
